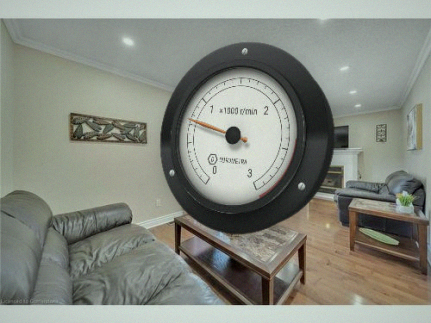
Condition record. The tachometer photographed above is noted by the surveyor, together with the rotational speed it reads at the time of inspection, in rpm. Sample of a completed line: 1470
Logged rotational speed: 750
